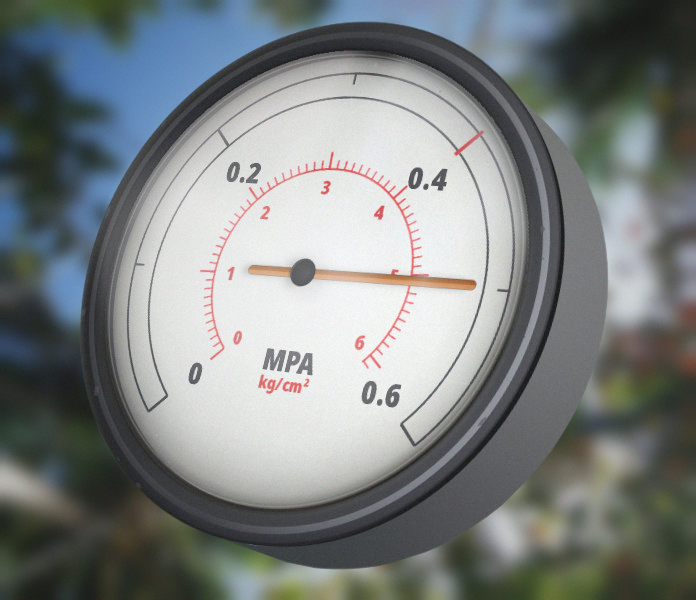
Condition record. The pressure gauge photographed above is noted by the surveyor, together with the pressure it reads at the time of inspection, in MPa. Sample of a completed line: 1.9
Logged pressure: 0.5
